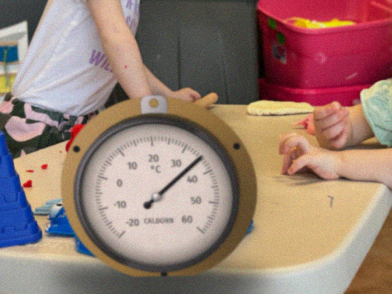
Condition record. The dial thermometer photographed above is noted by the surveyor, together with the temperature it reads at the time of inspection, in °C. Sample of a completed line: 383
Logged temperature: 35
